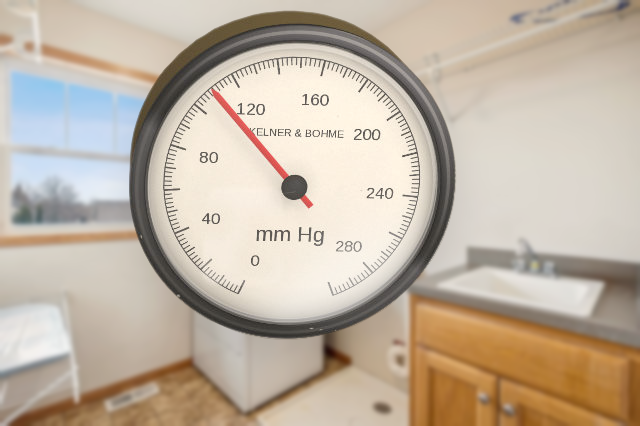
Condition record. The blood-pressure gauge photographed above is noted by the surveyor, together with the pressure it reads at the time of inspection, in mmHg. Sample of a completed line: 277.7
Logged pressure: 110
